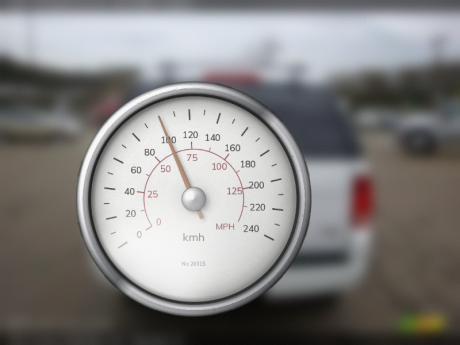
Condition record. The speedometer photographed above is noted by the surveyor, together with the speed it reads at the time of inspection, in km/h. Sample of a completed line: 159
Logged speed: 100
